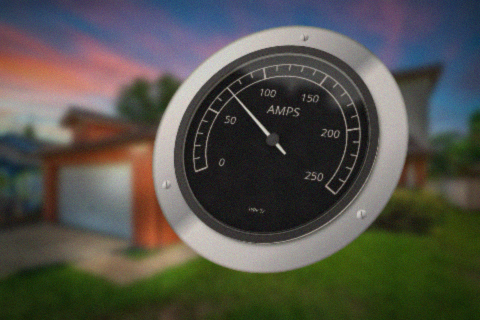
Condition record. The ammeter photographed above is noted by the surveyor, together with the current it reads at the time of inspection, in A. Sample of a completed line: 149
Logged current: 70
